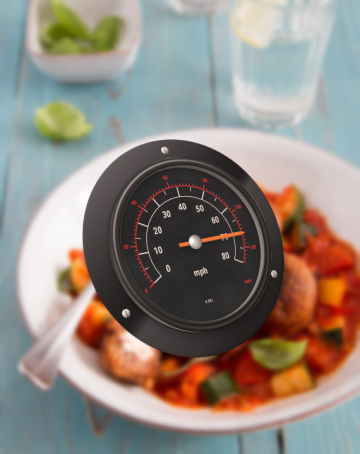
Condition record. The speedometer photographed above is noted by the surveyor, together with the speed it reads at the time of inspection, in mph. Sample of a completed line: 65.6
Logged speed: 70
